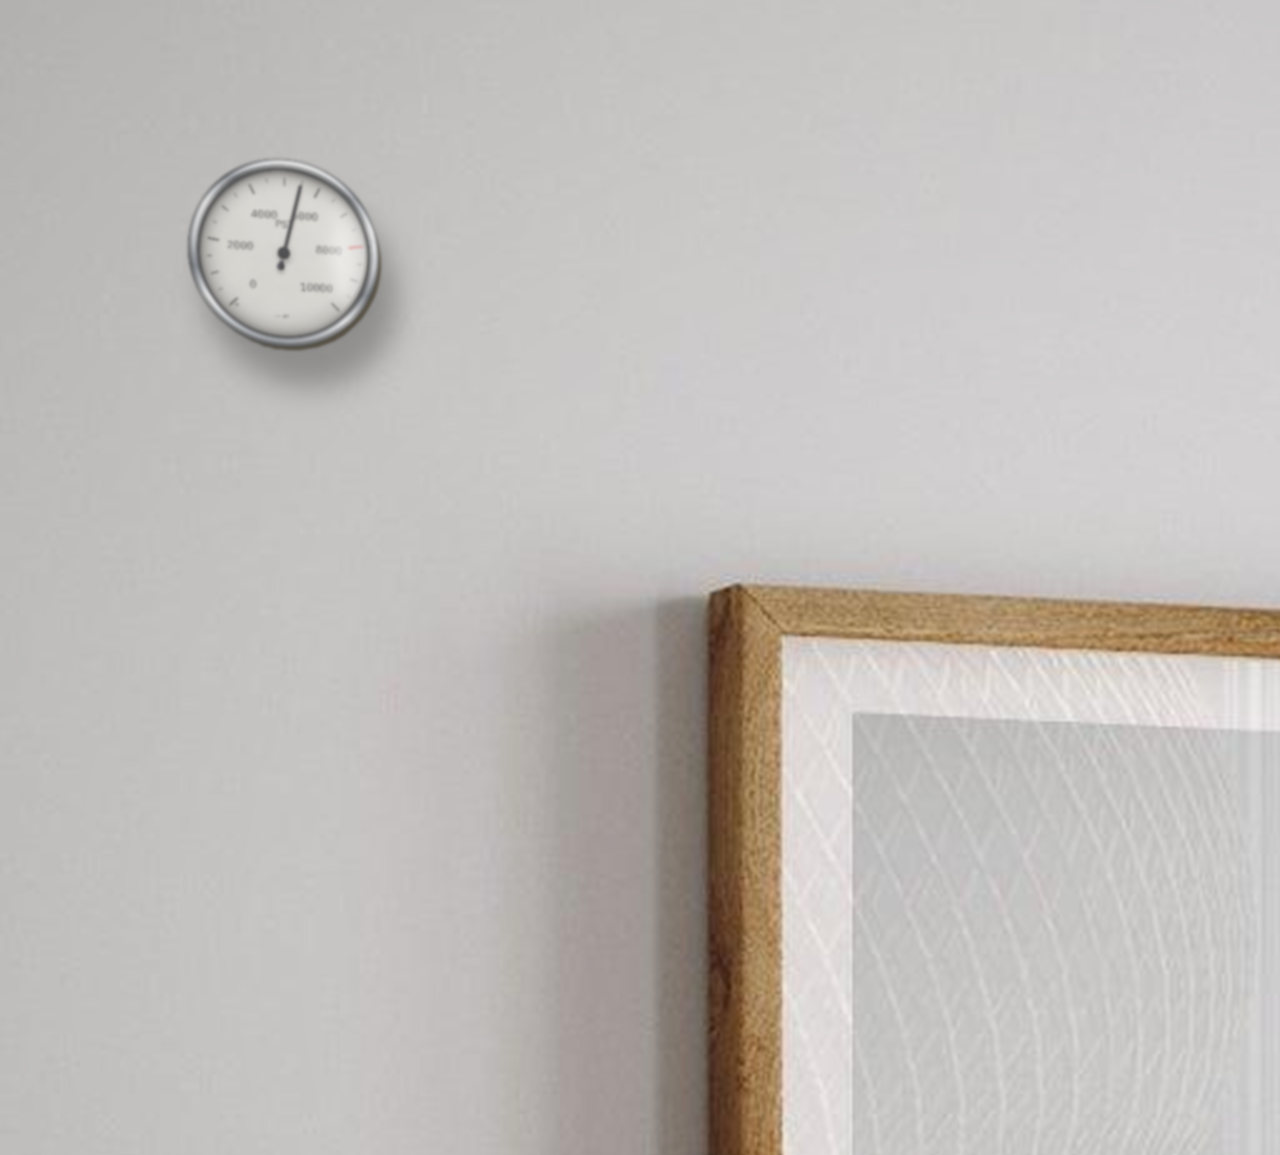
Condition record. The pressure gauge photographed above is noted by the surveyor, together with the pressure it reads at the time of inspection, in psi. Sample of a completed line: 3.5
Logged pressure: 5500
